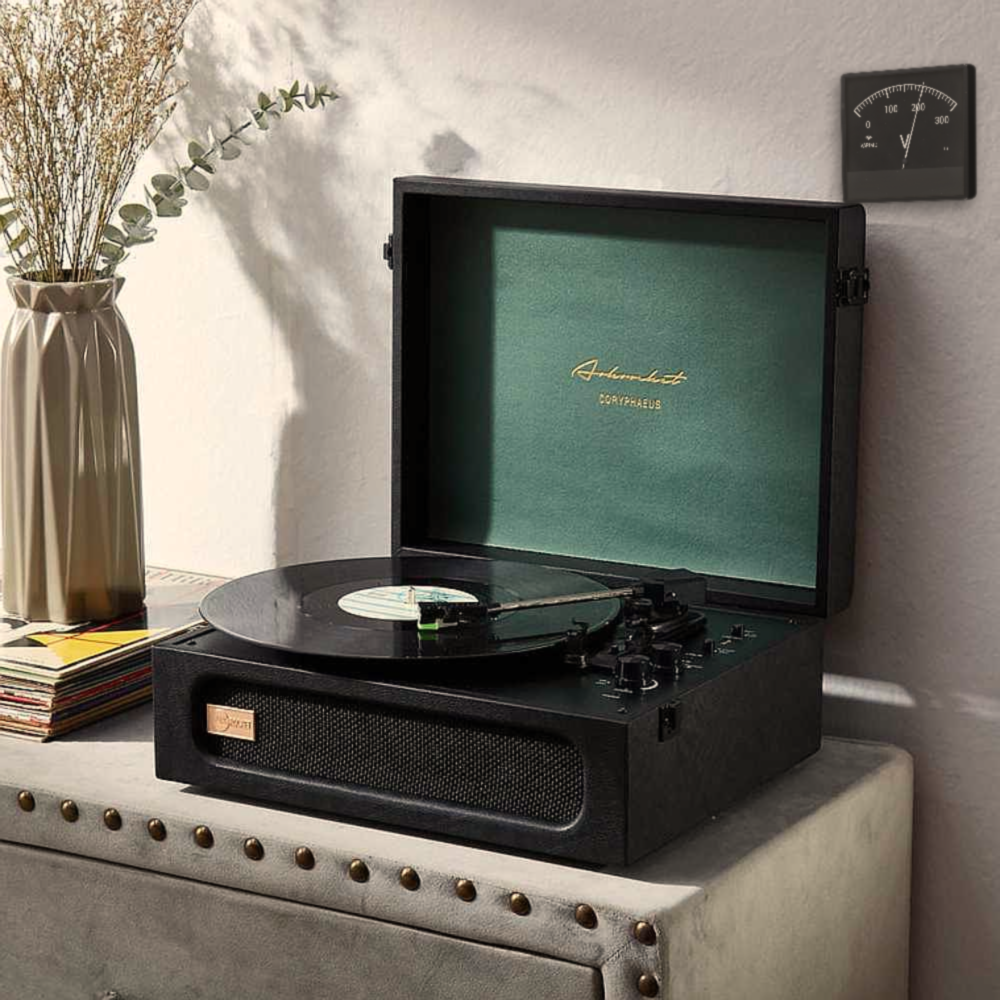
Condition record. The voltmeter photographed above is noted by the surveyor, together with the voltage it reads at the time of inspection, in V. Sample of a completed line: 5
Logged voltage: 200
